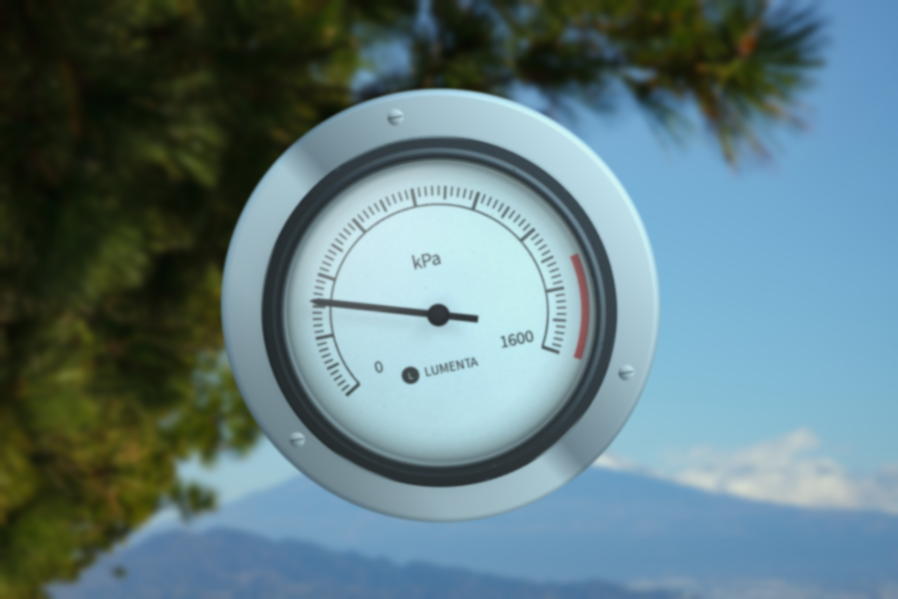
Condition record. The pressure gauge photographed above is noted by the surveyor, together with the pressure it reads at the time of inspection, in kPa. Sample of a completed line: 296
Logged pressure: 320
